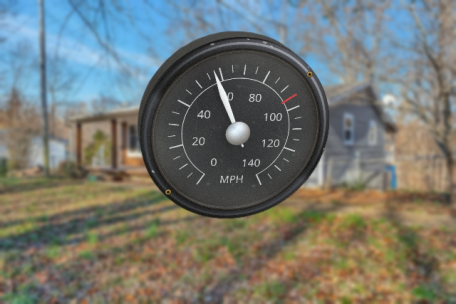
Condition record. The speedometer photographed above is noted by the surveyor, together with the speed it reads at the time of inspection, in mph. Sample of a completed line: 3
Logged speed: 57.5
